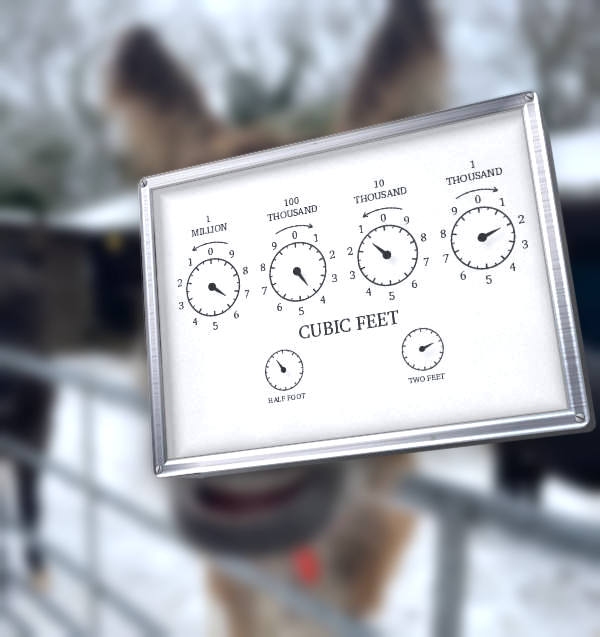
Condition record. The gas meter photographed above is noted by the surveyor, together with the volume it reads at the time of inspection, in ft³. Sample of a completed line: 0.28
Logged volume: 641200
